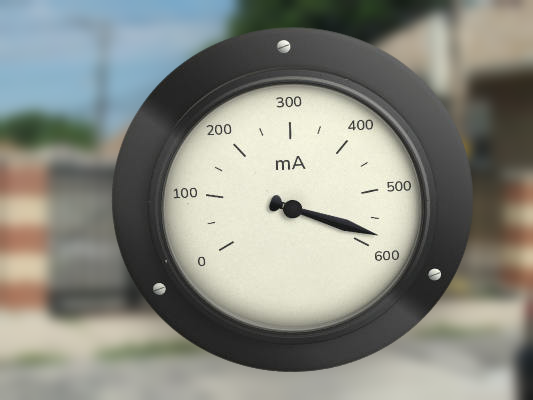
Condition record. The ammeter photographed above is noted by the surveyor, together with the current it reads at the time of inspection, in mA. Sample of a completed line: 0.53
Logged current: 575
